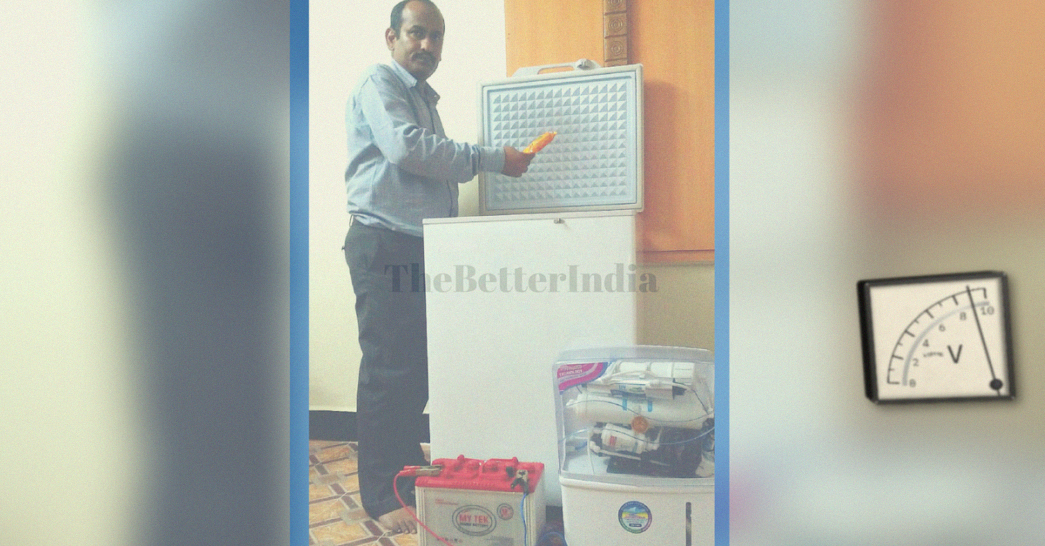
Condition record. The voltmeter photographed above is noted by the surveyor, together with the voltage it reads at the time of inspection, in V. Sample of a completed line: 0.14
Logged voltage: 9
